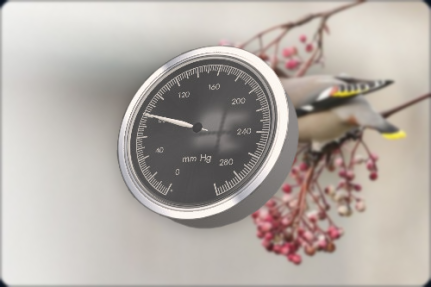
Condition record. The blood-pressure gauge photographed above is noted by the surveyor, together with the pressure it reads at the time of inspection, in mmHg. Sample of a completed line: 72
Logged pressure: 80
